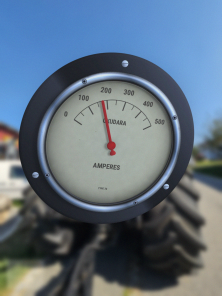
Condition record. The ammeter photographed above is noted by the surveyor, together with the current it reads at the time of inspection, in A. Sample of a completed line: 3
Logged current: 175
